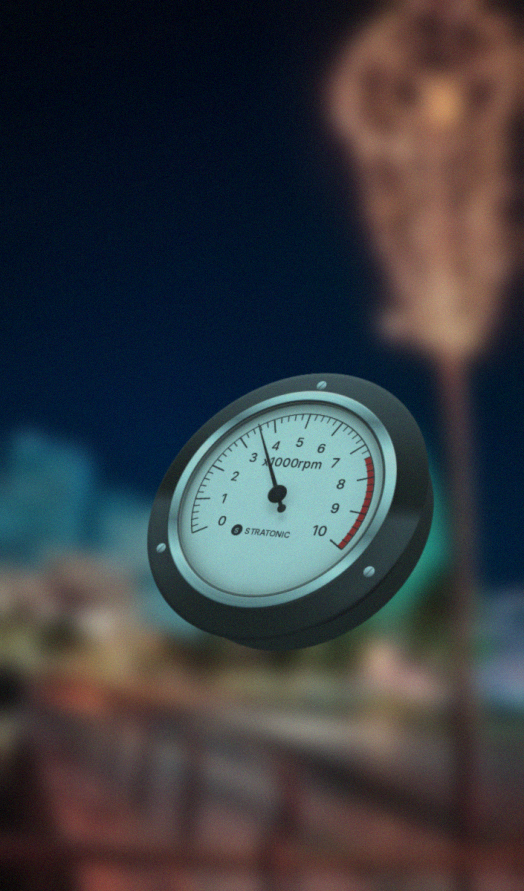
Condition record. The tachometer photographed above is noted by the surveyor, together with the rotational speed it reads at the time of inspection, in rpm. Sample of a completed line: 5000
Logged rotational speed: 3600
